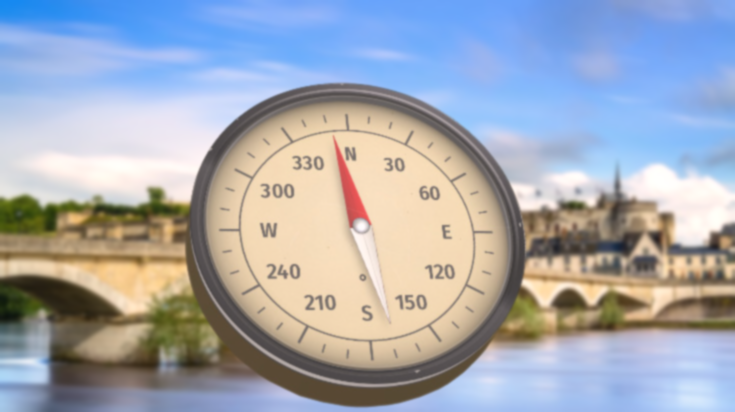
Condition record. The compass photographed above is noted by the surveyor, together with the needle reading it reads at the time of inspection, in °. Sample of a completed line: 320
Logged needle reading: 350
